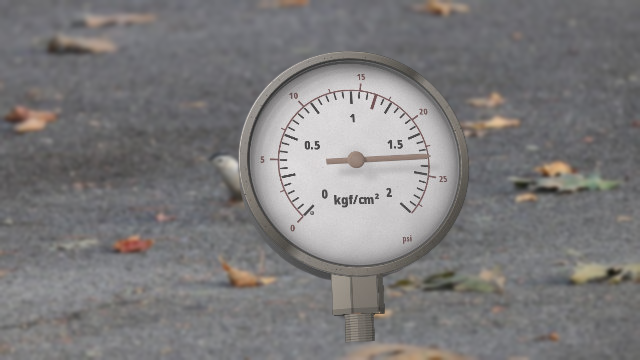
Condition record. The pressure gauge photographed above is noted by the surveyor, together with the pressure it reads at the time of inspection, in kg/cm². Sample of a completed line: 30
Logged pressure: 1.65
